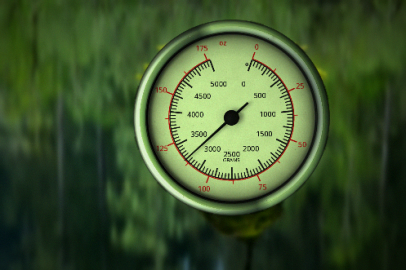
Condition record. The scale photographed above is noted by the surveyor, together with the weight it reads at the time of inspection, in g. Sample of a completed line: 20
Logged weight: 3250
